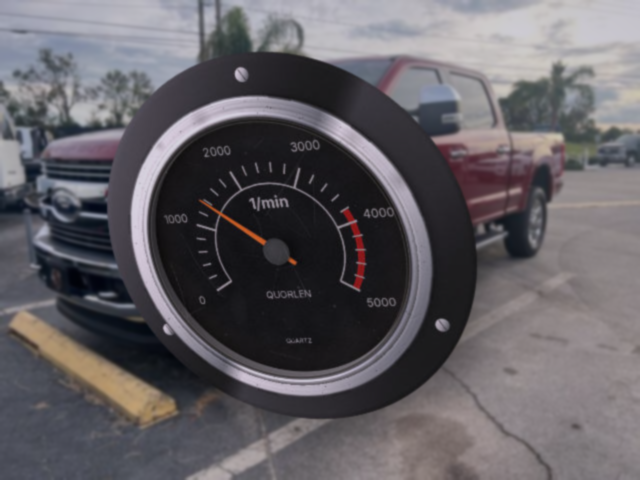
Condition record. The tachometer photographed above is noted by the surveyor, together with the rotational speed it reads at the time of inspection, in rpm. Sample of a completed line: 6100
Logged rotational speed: 1400
